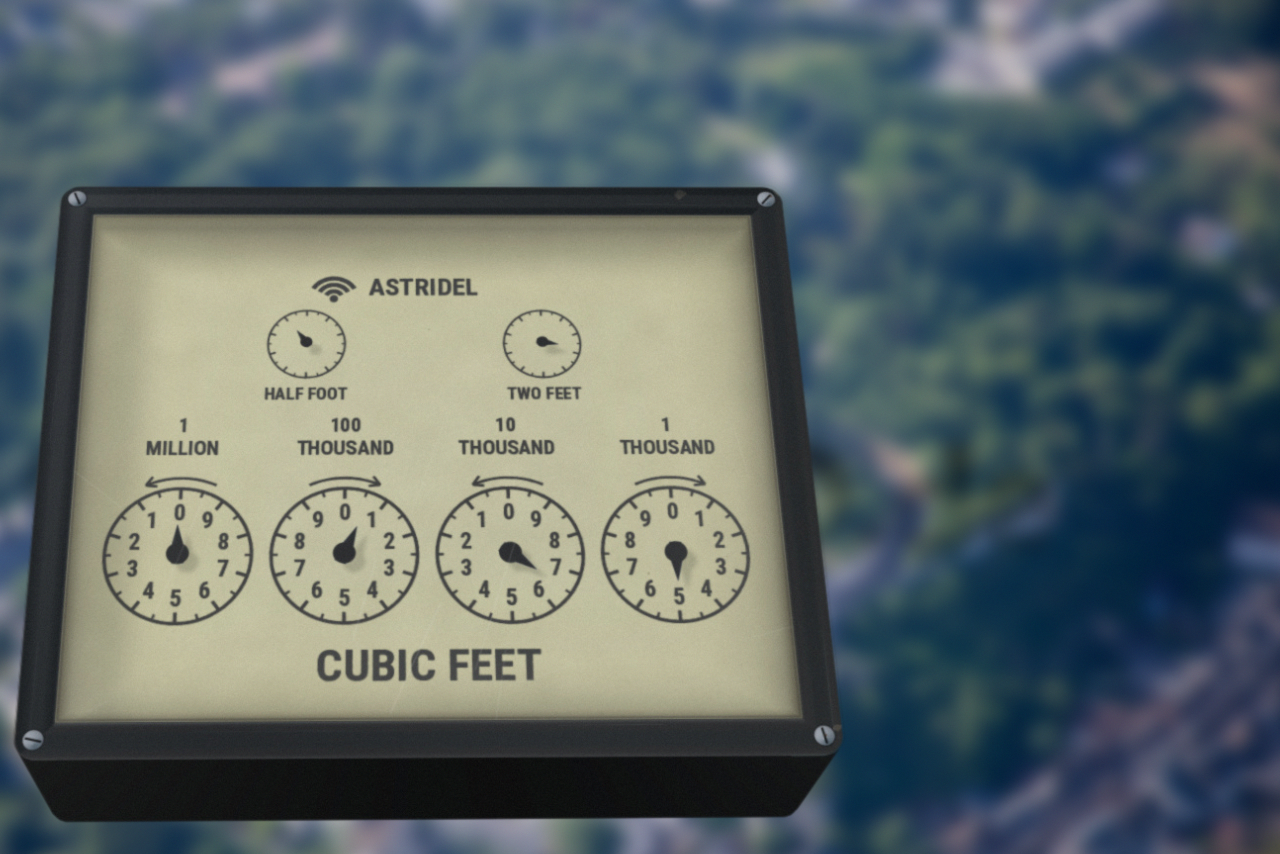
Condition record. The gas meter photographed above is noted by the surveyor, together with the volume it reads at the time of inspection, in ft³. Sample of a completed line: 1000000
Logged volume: 6500
